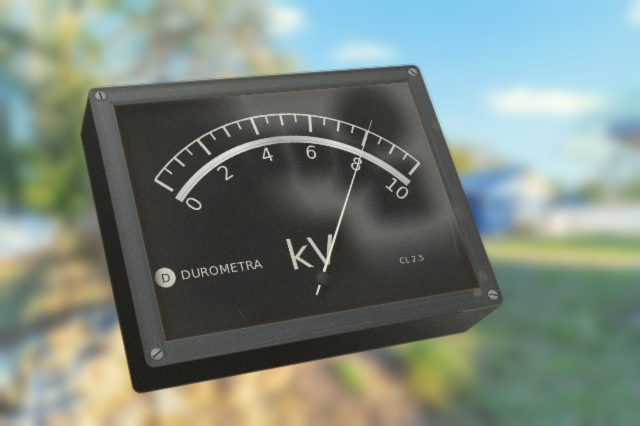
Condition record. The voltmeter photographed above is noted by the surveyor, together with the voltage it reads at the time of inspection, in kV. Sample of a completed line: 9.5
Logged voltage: 8
